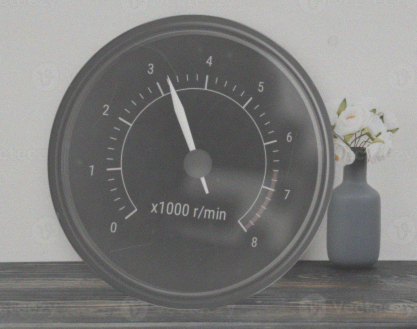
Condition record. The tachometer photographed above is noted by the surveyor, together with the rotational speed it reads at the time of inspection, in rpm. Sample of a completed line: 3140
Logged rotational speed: 3200
